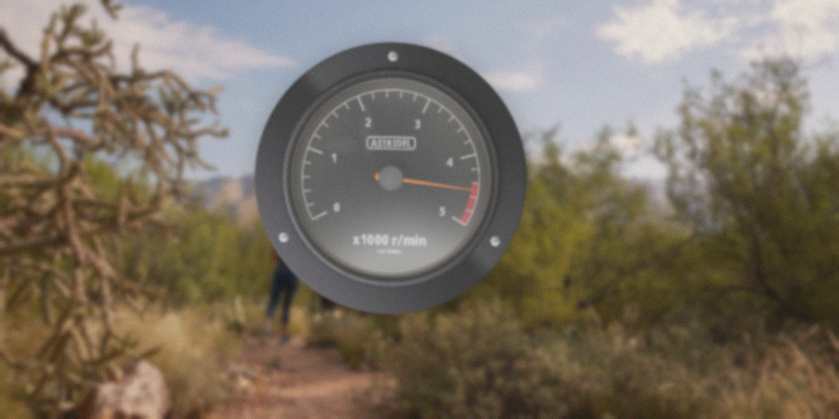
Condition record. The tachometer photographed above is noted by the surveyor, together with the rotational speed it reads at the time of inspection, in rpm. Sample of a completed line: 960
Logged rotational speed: 4500
